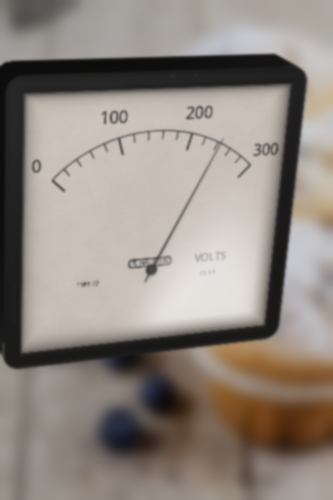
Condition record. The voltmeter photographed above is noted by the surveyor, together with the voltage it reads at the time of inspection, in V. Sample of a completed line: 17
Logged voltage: 240
